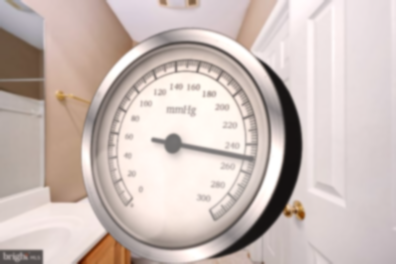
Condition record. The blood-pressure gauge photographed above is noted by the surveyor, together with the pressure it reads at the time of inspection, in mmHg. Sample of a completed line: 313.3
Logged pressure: 250
